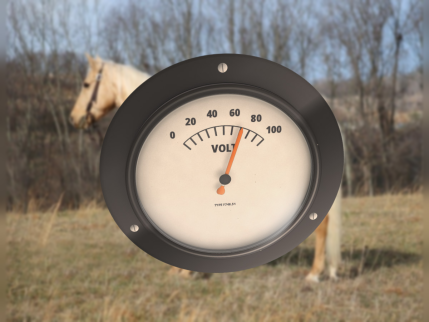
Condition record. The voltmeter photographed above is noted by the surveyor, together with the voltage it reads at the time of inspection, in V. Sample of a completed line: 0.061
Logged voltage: 70
